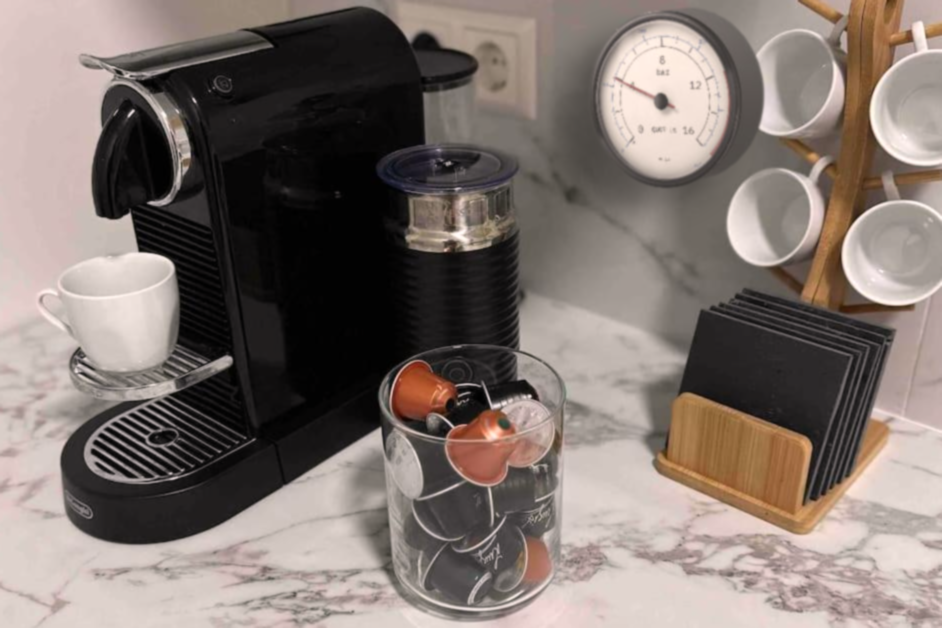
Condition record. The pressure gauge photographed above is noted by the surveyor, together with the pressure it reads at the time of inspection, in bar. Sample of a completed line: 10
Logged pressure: 4
